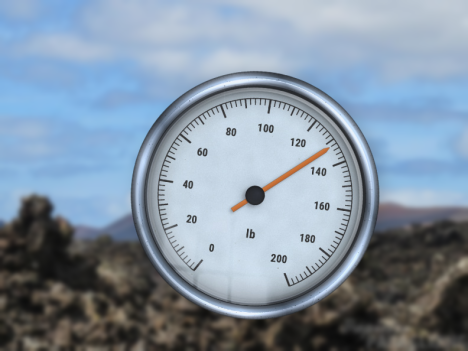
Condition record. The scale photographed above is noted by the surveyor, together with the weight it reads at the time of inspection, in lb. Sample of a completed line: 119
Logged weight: 132
